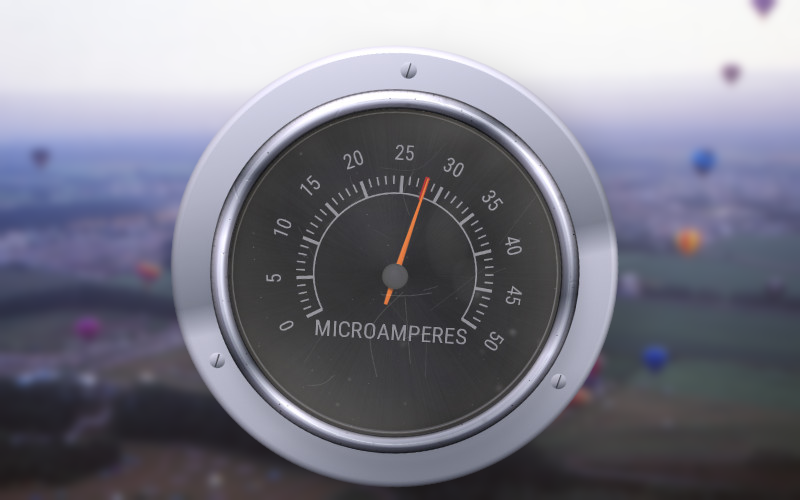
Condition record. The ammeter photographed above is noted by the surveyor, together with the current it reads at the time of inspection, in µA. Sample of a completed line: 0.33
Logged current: 28
